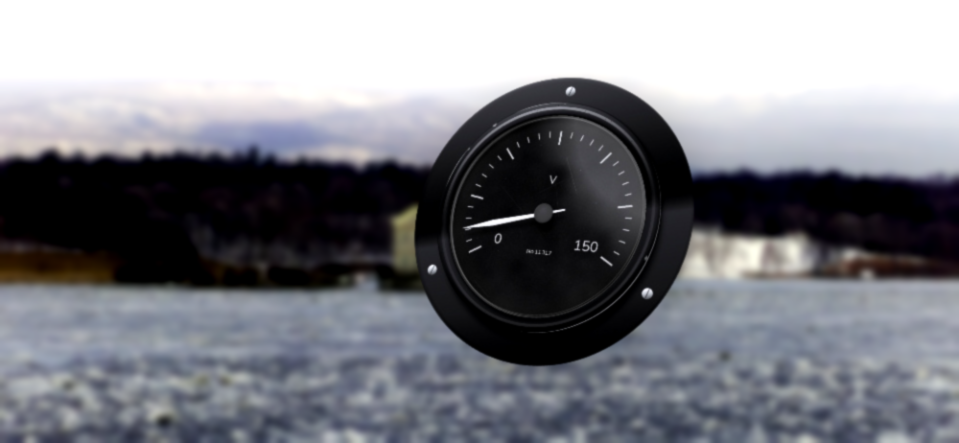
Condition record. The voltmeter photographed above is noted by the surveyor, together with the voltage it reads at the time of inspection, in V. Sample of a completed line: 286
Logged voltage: 10
